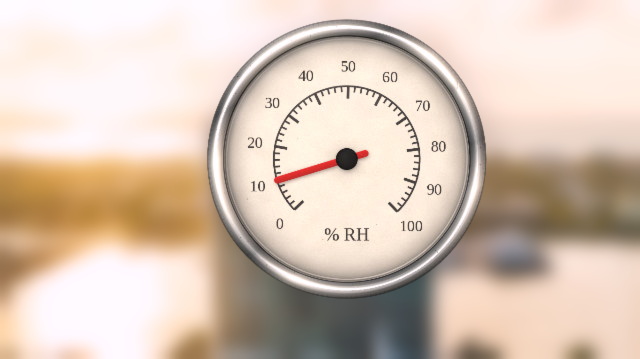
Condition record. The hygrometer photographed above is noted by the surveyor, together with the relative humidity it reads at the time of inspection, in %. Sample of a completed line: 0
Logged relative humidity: 10
